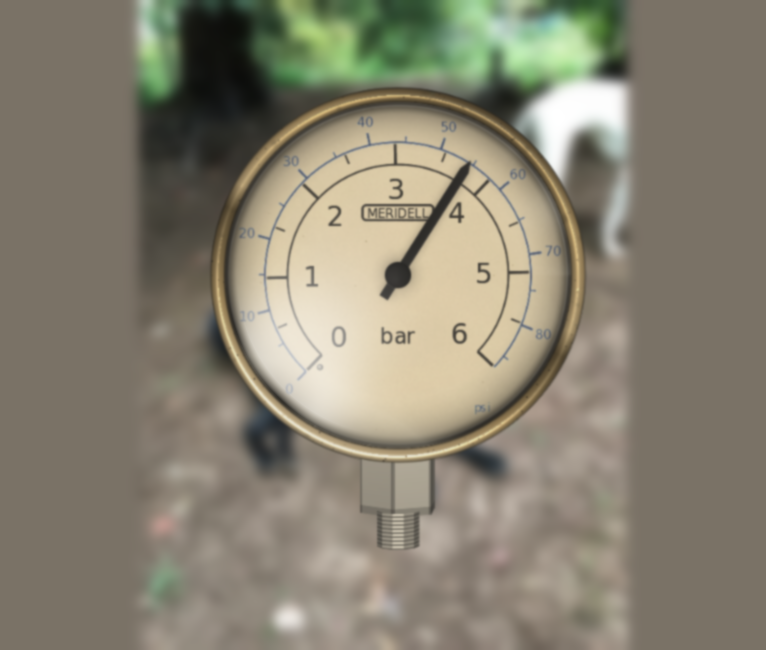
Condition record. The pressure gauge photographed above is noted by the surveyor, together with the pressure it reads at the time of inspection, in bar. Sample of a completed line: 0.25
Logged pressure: 3.75
